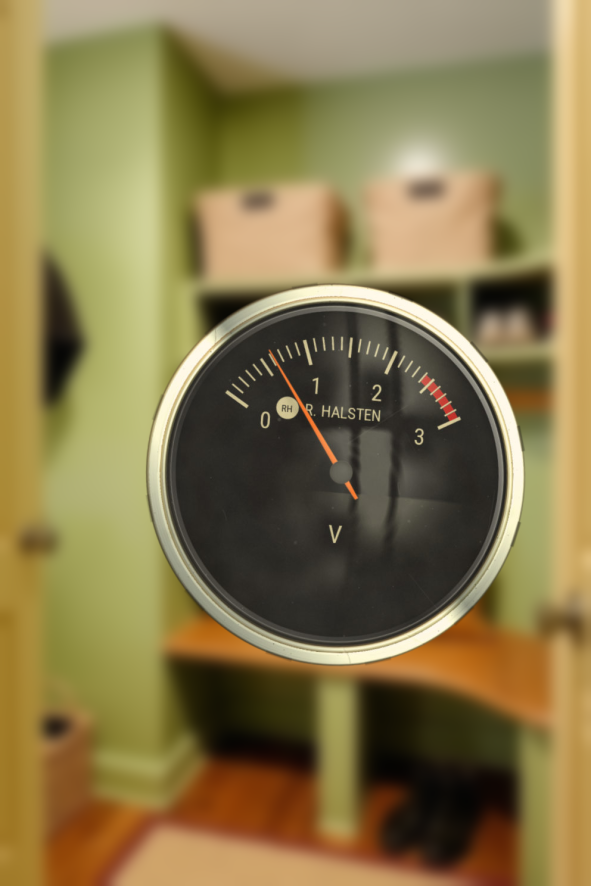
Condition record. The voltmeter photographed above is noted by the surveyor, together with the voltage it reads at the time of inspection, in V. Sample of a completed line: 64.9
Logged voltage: 0.6
